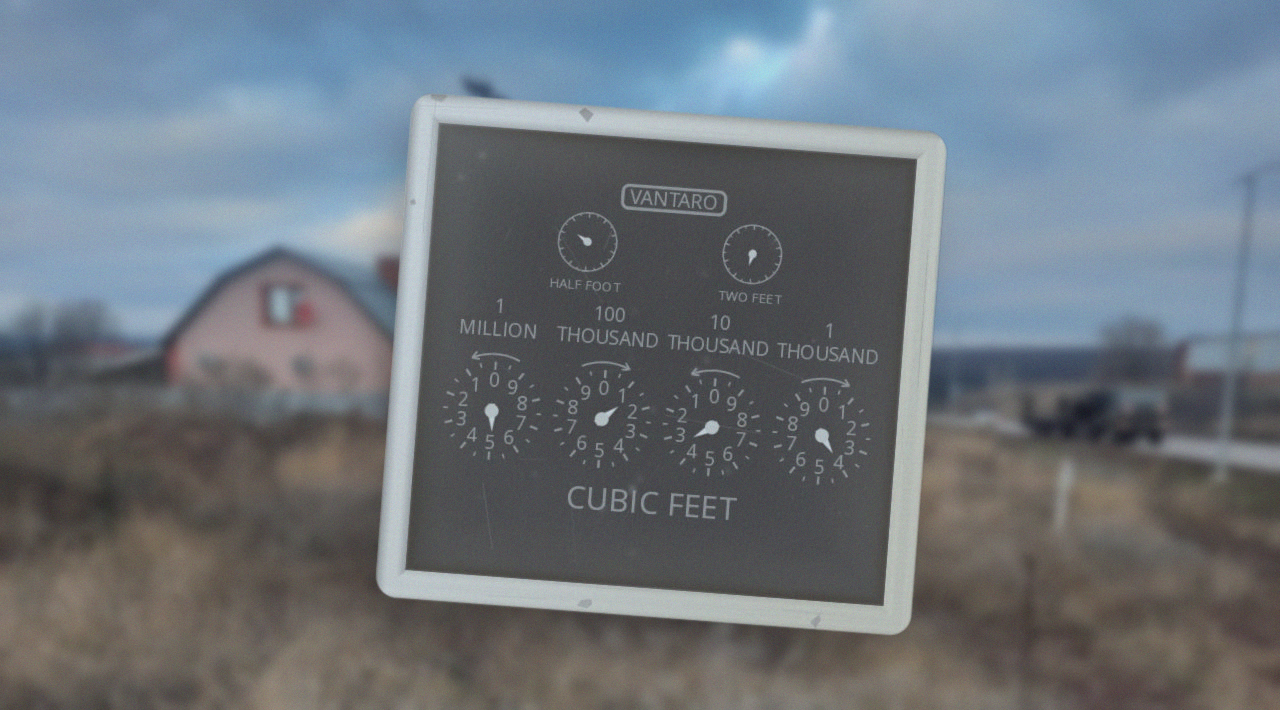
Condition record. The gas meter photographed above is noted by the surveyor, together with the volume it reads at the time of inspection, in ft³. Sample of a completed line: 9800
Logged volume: 513400
